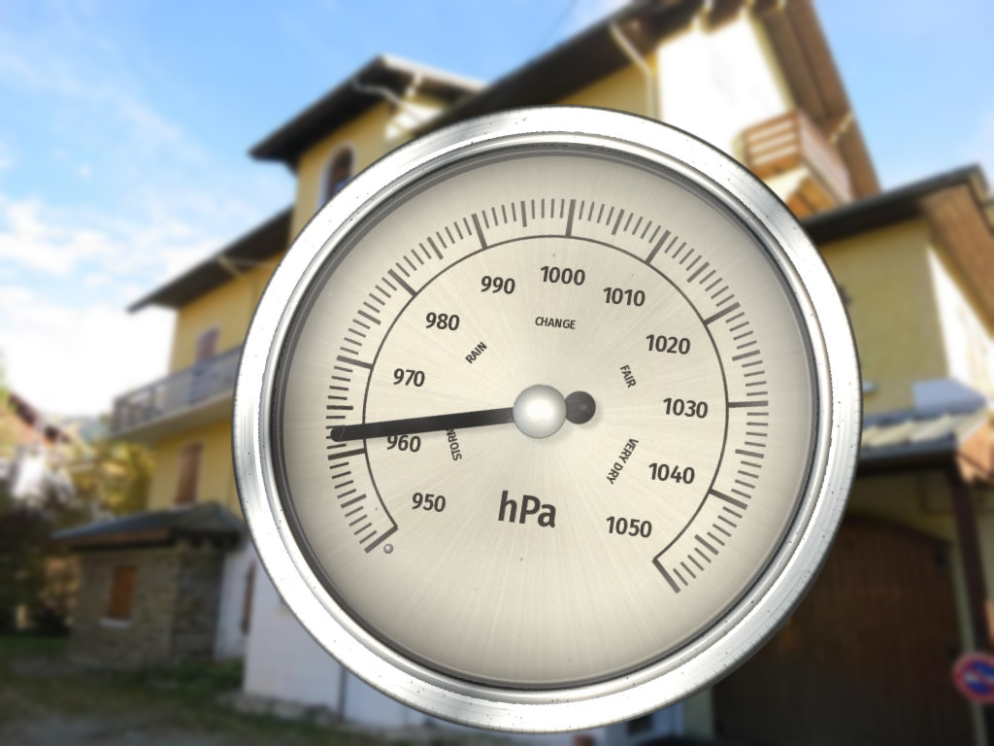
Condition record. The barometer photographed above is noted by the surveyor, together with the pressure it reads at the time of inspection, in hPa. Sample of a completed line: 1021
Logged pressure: 962
